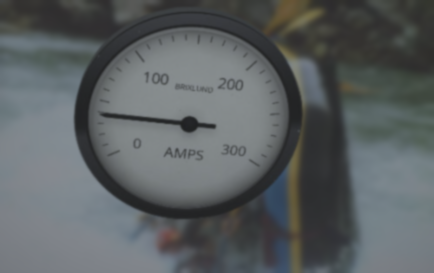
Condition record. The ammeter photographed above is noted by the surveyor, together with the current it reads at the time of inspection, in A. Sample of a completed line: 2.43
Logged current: 40
